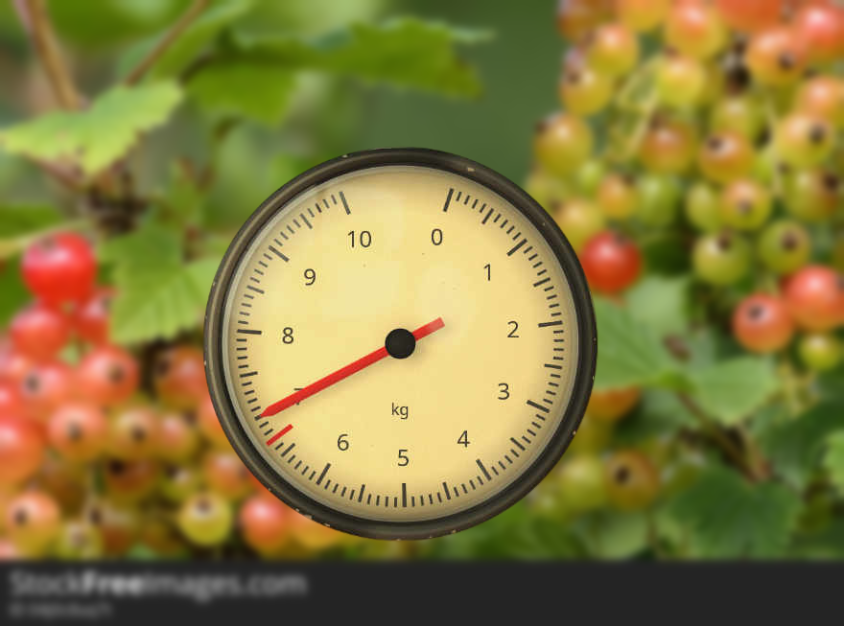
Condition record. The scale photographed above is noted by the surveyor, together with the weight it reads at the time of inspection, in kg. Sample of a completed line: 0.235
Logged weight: 7
